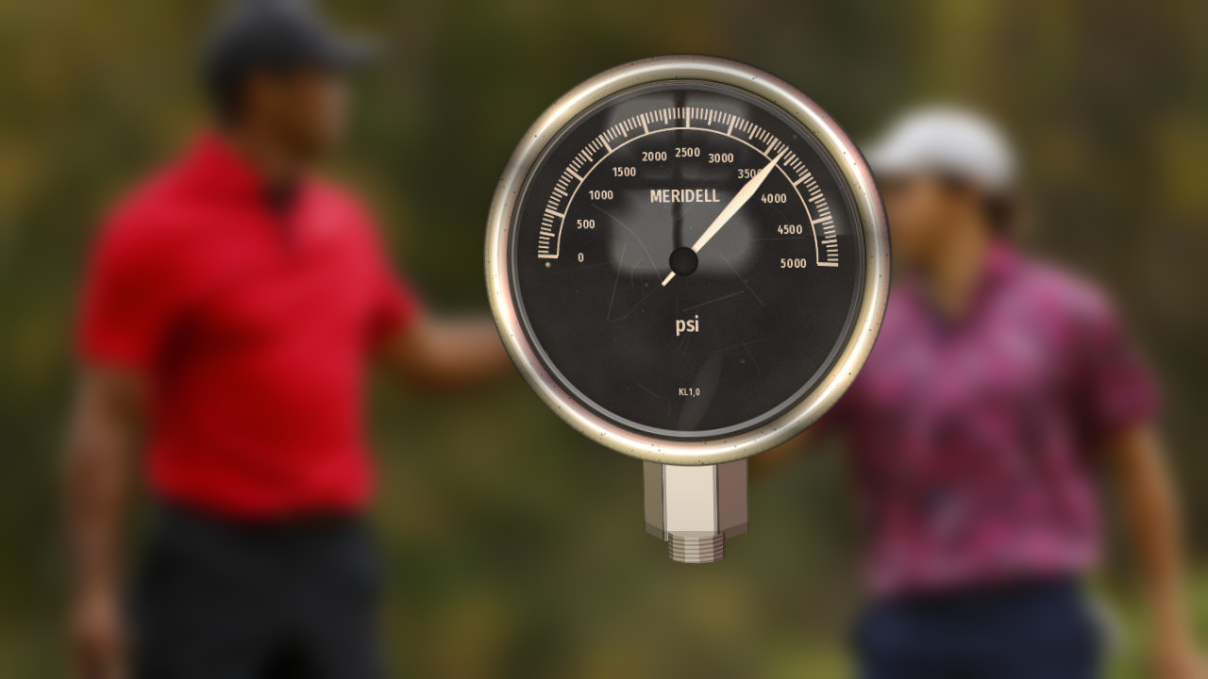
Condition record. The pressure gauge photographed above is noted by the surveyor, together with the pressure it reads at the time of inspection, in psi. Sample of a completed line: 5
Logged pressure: 3650
